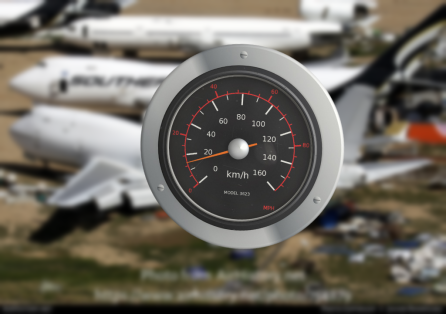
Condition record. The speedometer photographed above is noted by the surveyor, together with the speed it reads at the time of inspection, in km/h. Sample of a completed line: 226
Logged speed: 15
